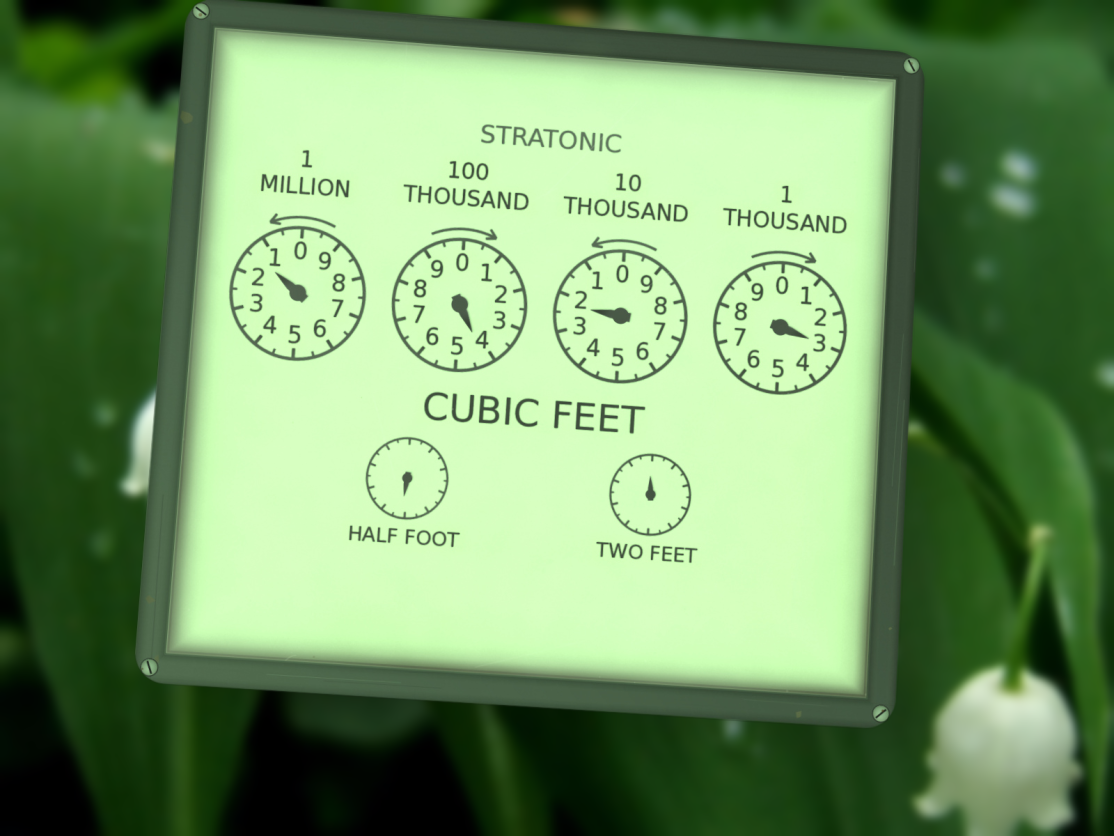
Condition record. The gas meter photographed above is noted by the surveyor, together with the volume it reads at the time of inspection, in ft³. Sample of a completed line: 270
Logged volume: 142300
